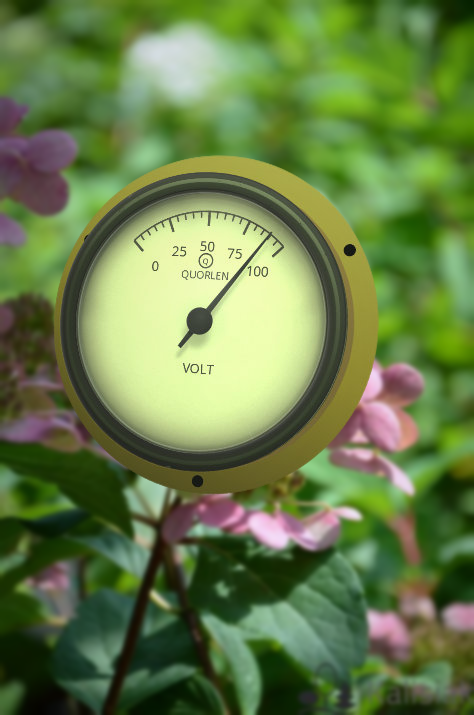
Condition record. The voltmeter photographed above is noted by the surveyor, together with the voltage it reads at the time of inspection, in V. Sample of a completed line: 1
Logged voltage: 90
